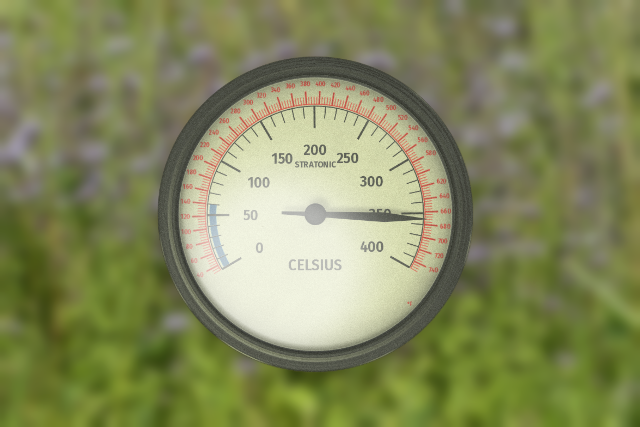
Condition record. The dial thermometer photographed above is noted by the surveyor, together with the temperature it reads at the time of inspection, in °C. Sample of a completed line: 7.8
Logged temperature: 355
